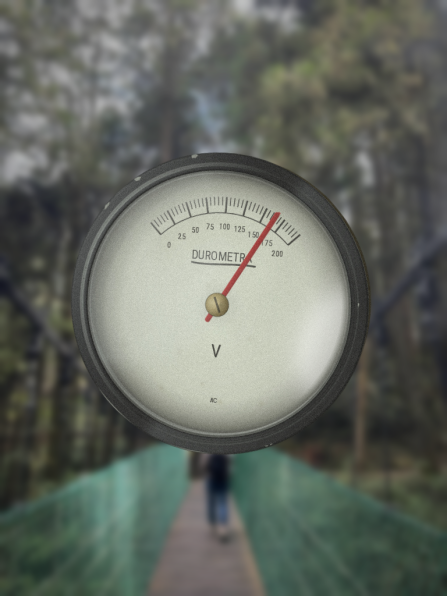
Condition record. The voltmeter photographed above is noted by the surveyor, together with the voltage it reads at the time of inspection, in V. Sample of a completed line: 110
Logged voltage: 165
